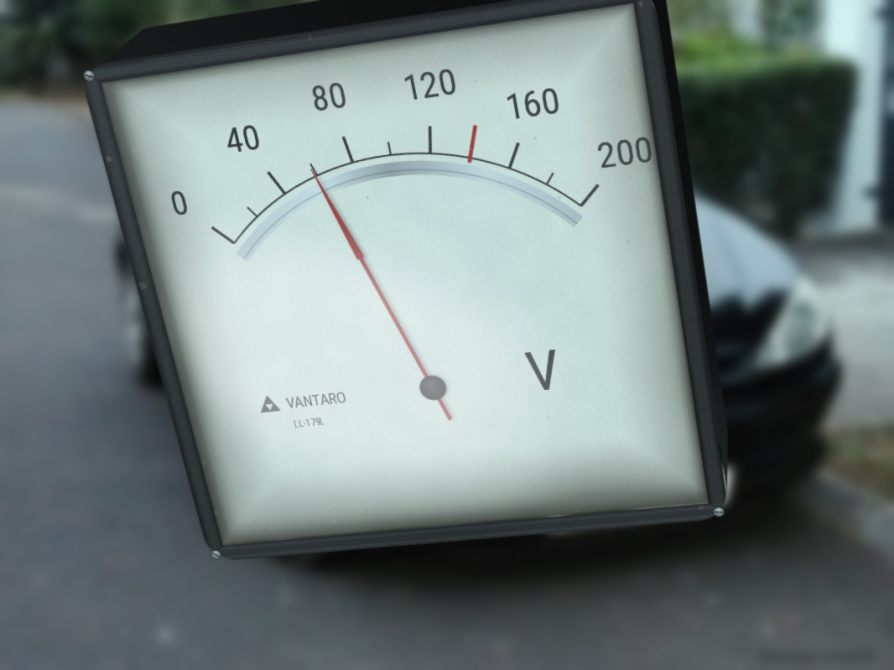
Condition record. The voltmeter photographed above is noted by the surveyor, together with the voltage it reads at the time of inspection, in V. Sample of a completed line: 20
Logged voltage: 60
